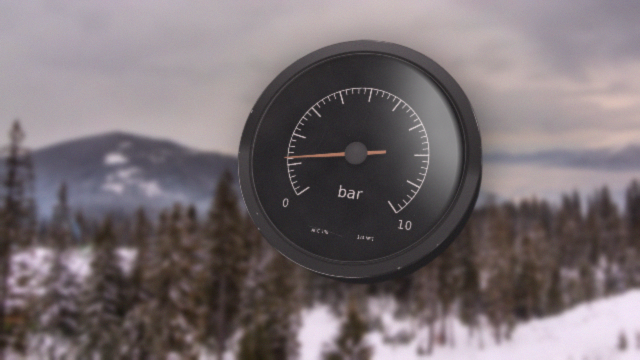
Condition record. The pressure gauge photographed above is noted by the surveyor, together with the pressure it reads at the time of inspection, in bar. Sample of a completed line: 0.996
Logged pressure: 1.2
